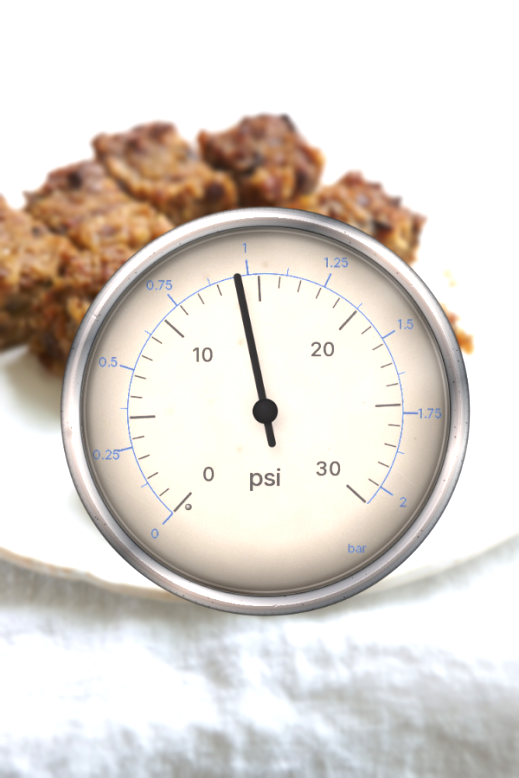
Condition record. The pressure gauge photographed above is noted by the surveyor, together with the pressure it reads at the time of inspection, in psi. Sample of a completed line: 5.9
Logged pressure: 14
